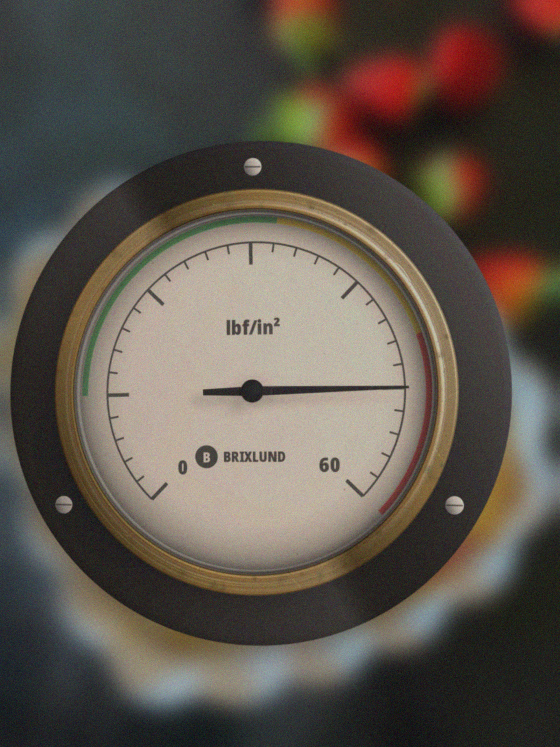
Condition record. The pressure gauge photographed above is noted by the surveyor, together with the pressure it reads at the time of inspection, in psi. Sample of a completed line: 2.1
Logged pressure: 50
